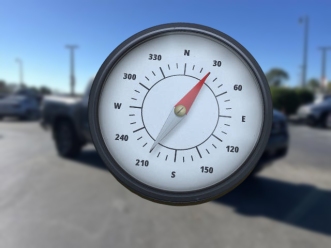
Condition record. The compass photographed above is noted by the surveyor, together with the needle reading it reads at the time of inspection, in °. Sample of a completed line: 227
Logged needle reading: 30
